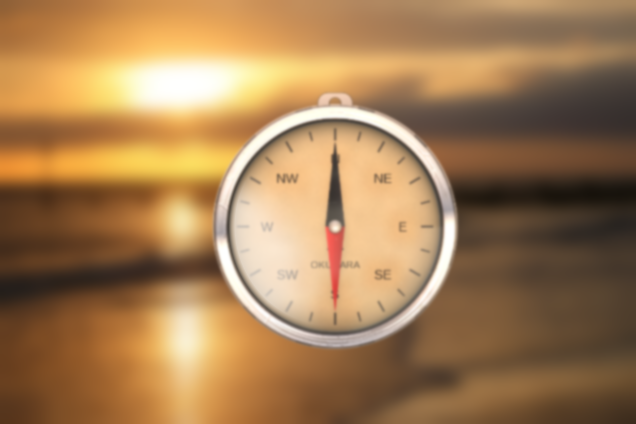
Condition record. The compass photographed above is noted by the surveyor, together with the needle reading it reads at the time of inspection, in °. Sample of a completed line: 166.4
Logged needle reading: 180
